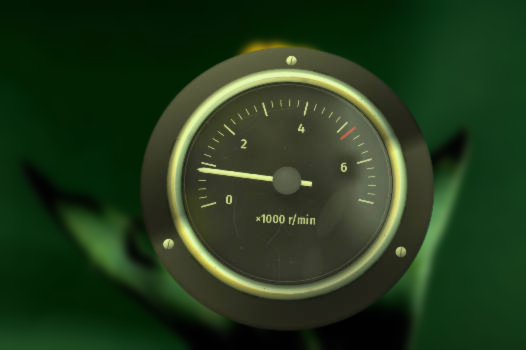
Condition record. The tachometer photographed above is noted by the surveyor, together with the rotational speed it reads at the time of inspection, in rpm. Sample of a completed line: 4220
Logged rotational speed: 800
